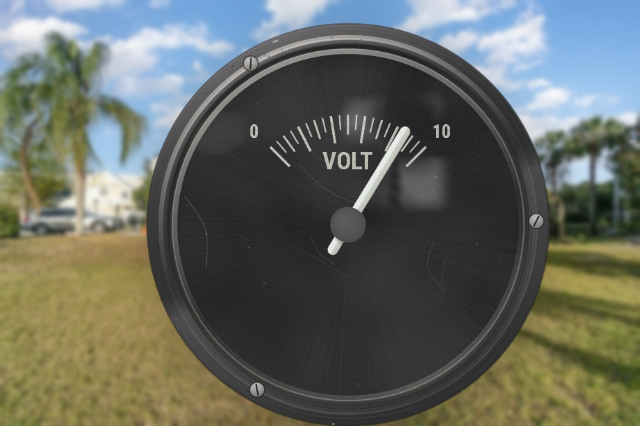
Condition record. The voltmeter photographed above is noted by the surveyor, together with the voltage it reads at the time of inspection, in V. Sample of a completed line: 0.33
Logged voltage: 8.5
